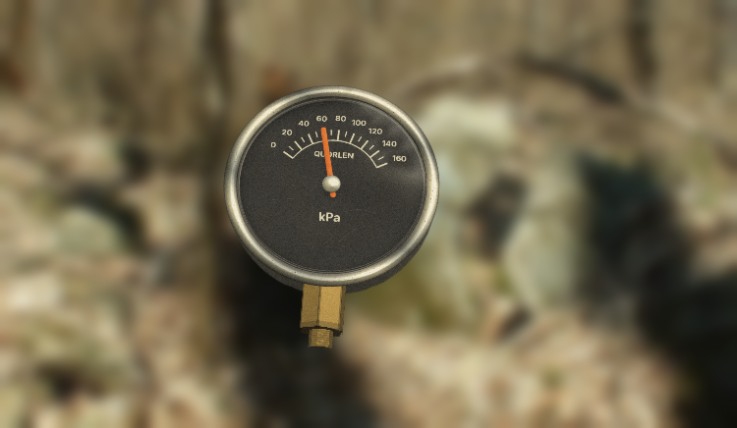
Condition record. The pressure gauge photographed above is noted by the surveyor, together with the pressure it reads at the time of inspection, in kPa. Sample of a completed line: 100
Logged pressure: 60
